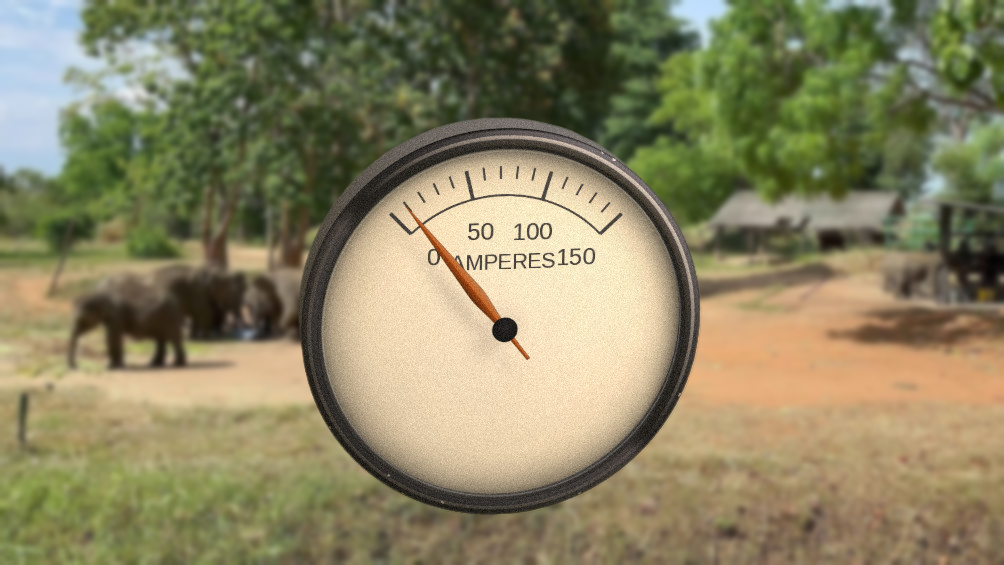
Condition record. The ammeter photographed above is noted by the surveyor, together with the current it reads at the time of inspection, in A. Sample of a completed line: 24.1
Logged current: 10
